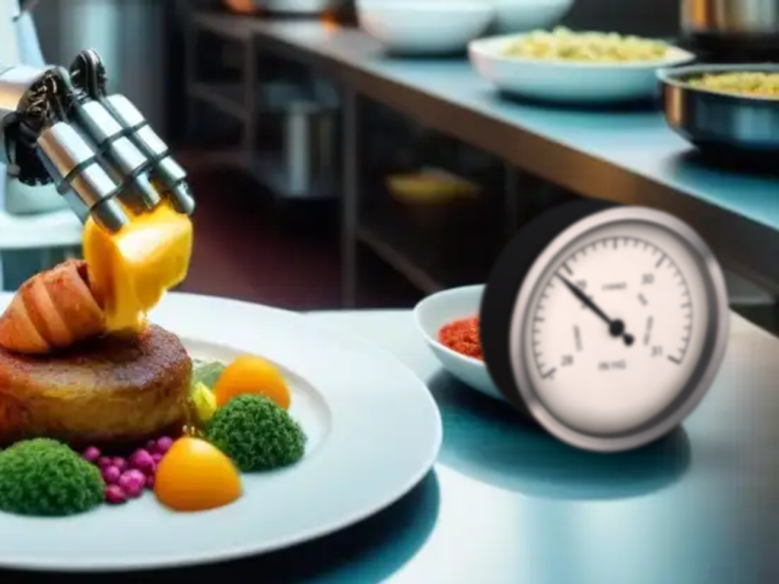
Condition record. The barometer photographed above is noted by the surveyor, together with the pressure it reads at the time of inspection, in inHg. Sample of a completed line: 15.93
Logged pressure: 28.9
